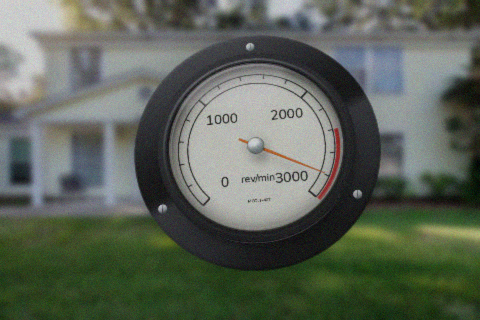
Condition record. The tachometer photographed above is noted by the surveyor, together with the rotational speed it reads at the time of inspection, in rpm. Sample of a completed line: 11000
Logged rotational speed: 2800
